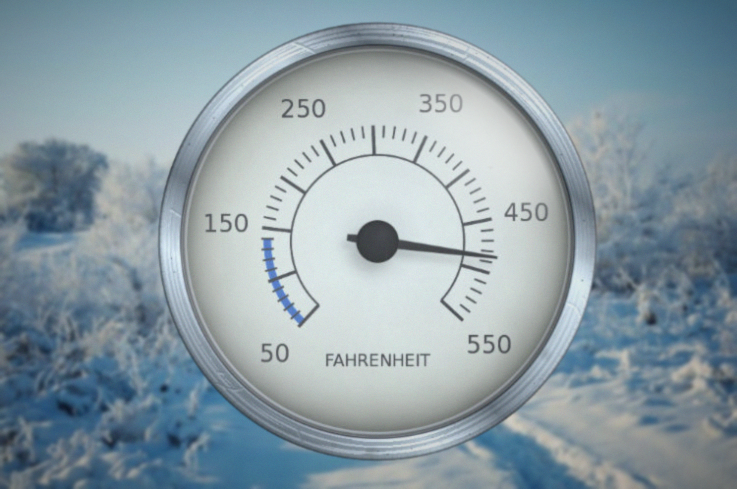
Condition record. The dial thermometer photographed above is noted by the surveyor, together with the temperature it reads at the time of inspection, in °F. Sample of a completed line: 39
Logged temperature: 485
